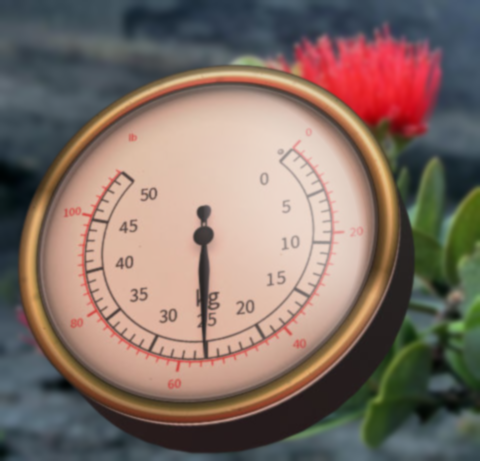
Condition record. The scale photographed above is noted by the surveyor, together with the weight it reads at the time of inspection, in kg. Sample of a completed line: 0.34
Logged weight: 25
